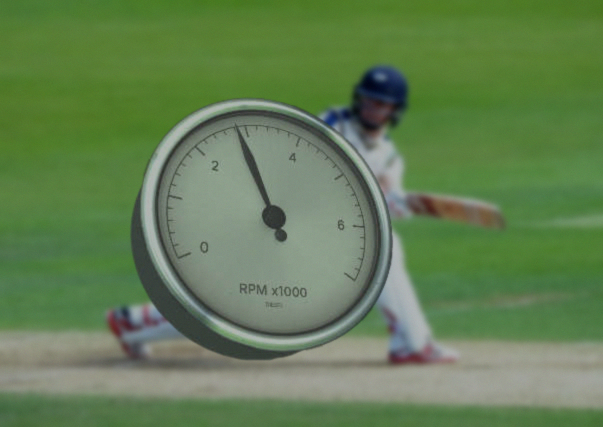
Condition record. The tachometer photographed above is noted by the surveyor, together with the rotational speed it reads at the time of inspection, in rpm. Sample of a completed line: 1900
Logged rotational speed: 2800
